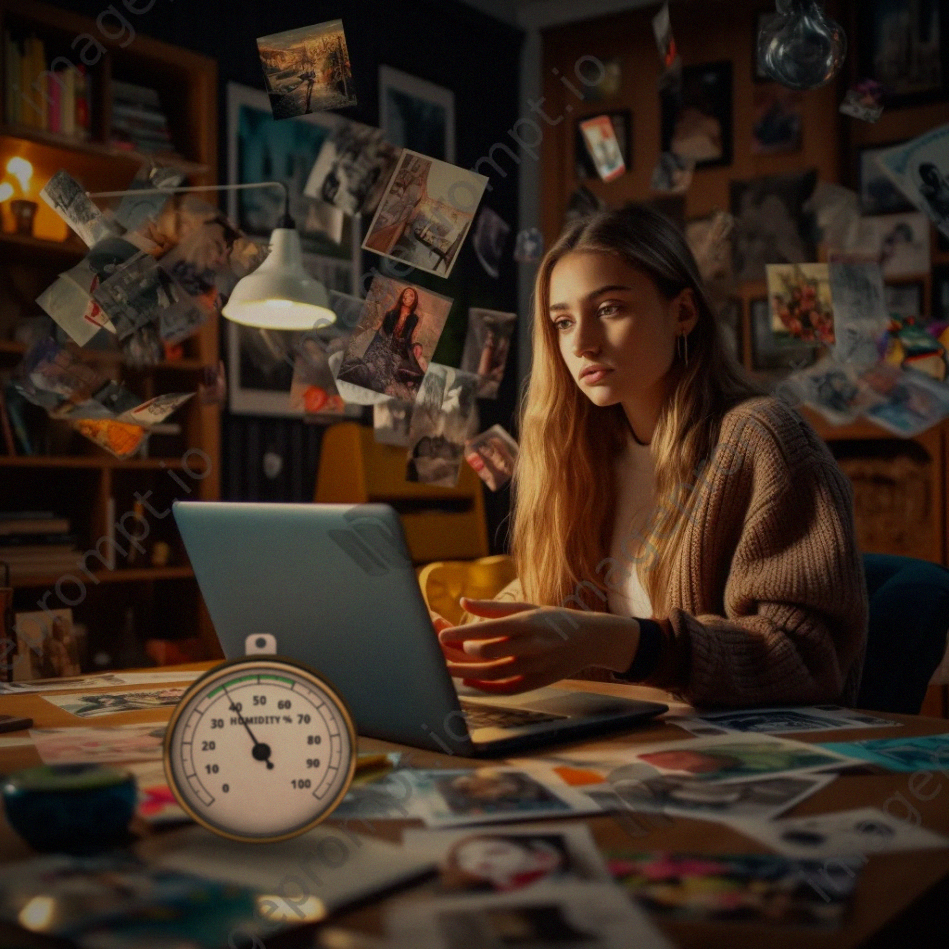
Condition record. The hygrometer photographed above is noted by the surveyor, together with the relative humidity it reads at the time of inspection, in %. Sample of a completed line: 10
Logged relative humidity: 40
